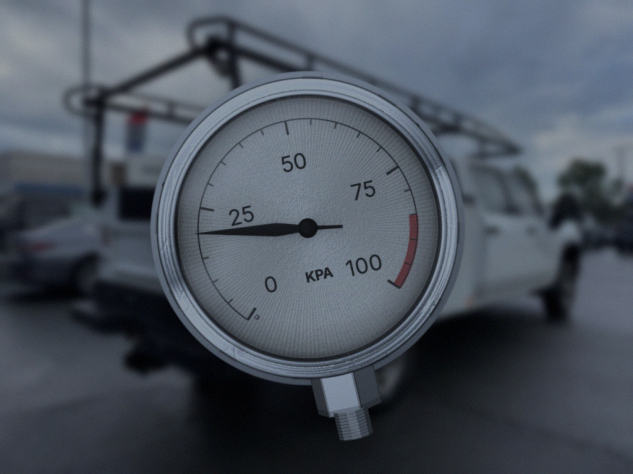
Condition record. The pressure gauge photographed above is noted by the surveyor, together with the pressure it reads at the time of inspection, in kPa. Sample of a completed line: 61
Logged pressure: 20
